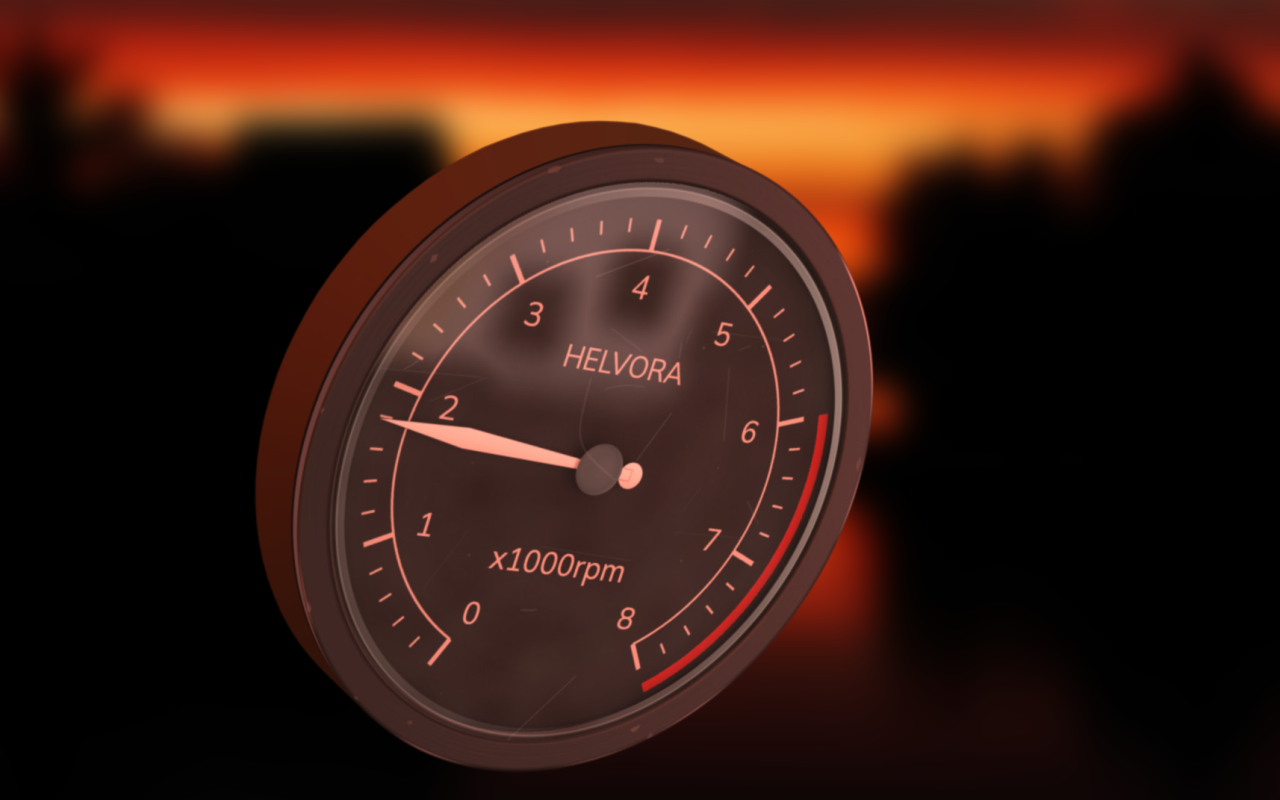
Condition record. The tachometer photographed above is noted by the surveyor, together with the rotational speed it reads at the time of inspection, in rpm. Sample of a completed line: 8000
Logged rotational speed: 1800
